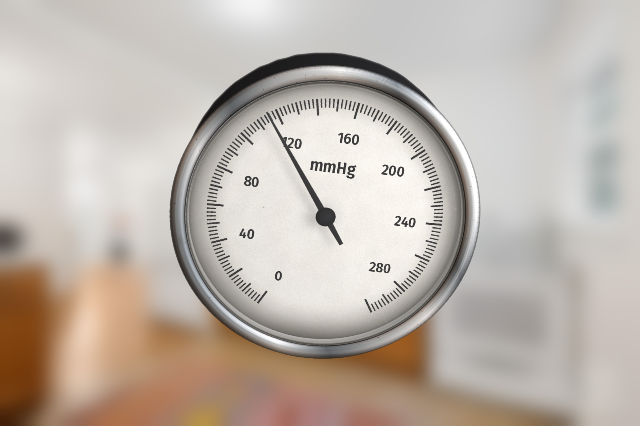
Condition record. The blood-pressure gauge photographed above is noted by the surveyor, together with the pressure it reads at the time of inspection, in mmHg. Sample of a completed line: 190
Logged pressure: 116
